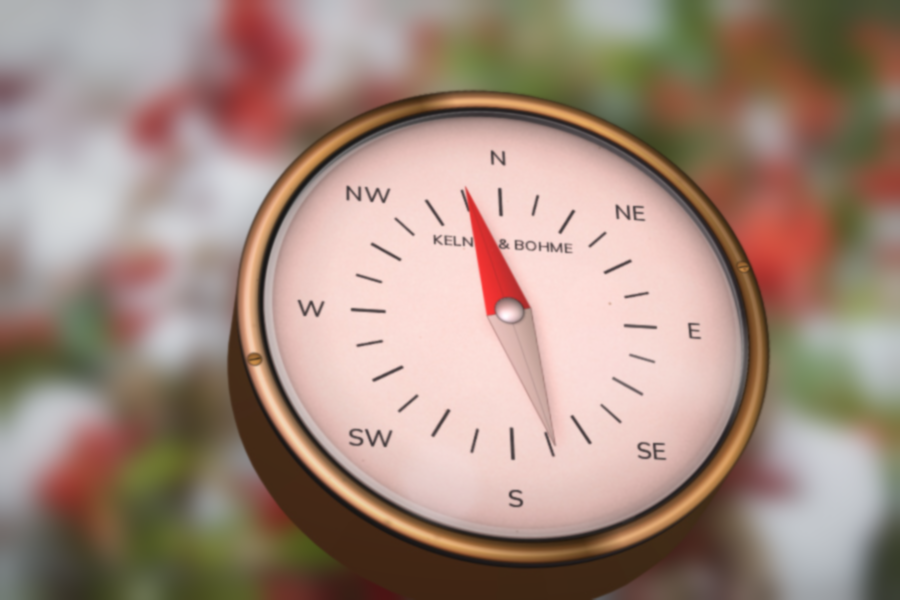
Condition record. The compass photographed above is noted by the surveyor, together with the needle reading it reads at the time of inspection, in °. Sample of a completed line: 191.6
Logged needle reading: 345
